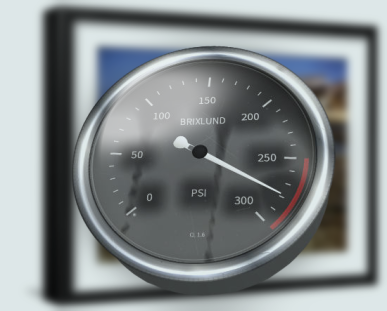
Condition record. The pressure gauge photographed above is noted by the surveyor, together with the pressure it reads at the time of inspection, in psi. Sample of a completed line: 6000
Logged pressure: 280
